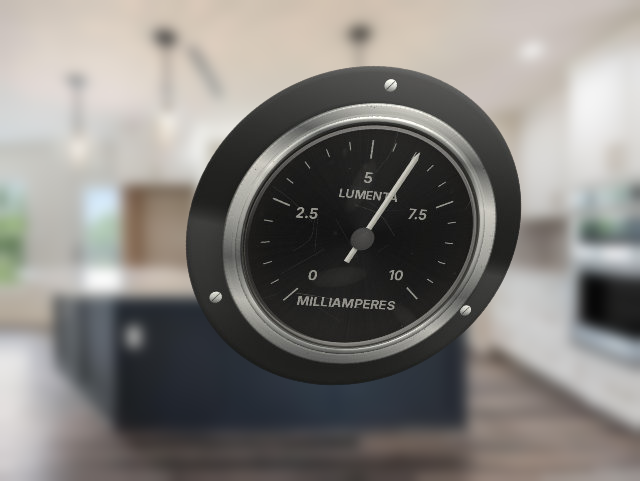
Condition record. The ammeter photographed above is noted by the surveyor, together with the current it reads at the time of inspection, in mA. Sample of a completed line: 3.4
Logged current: 6
